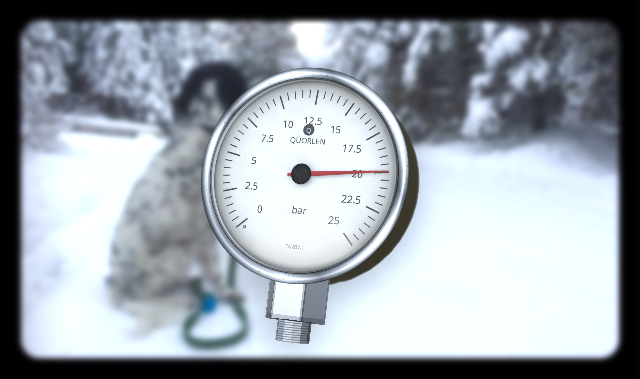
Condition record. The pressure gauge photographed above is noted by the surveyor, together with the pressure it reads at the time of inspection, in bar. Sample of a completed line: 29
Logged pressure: 20
